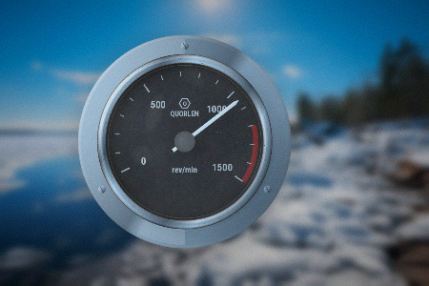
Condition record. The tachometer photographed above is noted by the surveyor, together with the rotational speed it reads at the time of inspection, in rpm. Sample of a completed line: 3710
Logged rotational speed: 1050
